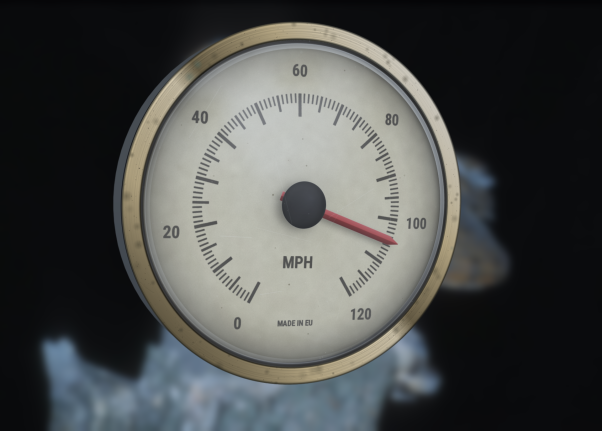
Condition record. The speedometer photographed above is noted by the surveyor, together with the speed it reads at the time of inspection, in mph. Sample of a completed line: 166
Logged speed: 105
